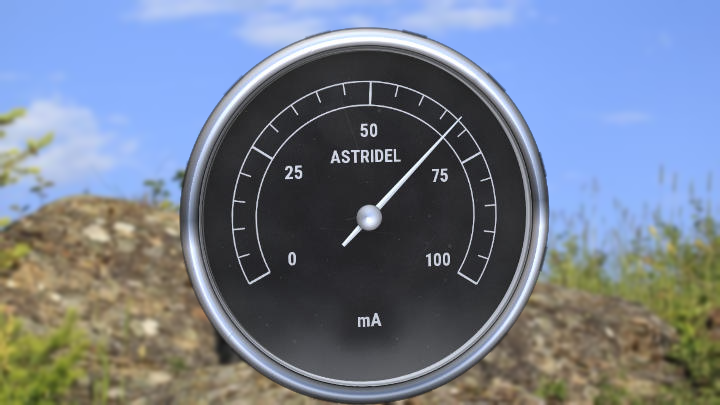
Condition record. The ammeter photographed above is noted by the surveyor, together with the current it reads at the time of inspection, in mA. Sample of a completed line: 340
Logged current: 67.5
